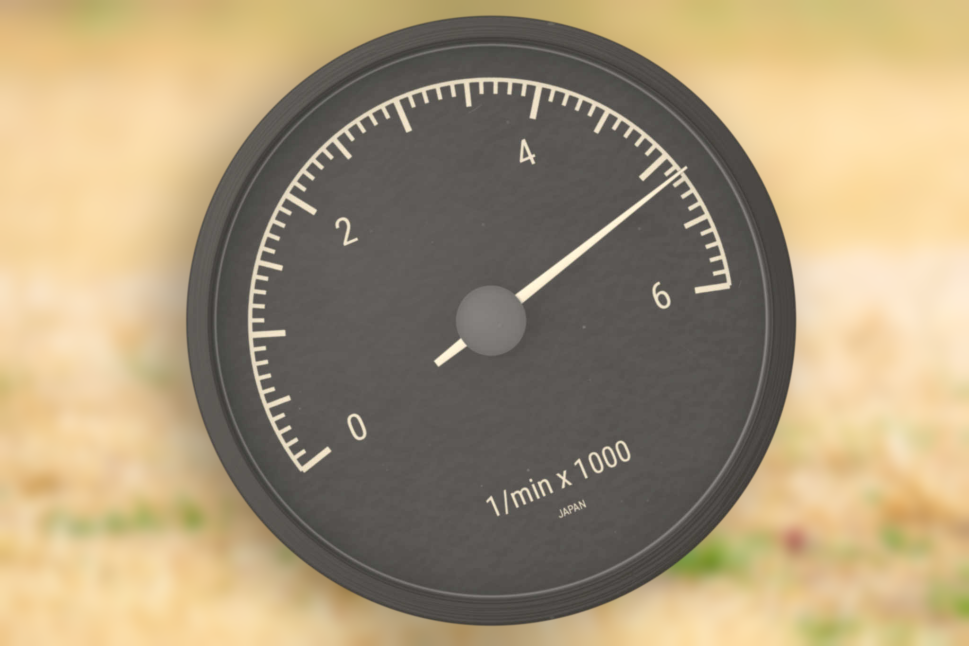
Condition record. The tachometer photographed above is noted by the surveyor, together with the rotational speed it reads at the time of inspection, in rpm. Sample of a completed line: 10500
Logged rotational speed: 5150
